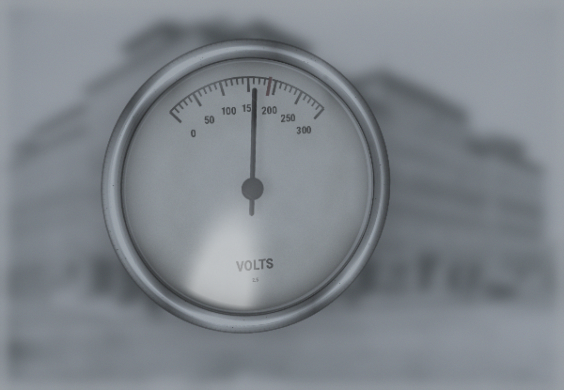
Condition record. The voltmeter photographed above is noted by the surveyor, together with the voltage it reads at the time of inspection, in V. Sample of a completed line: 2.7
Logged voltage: 160
